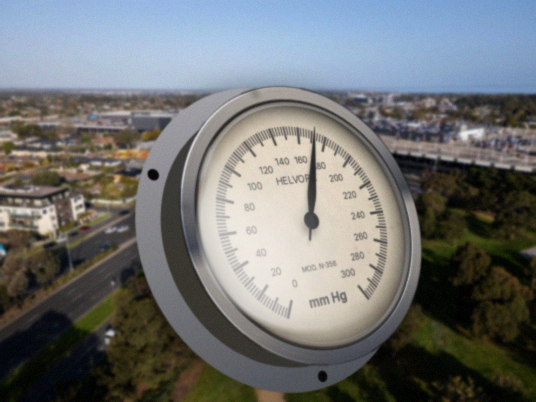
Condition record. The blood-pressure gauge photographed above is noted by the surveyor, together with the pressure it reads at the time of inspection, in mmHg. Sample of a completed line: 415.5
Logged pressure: 170
